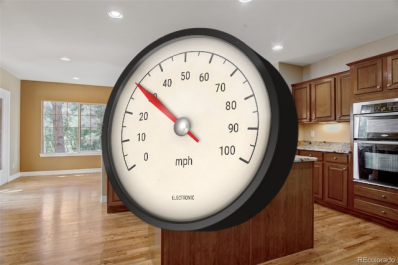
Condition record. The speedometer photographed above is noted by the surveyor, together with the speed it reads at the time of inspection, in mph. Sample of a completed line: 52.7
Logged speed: 30
